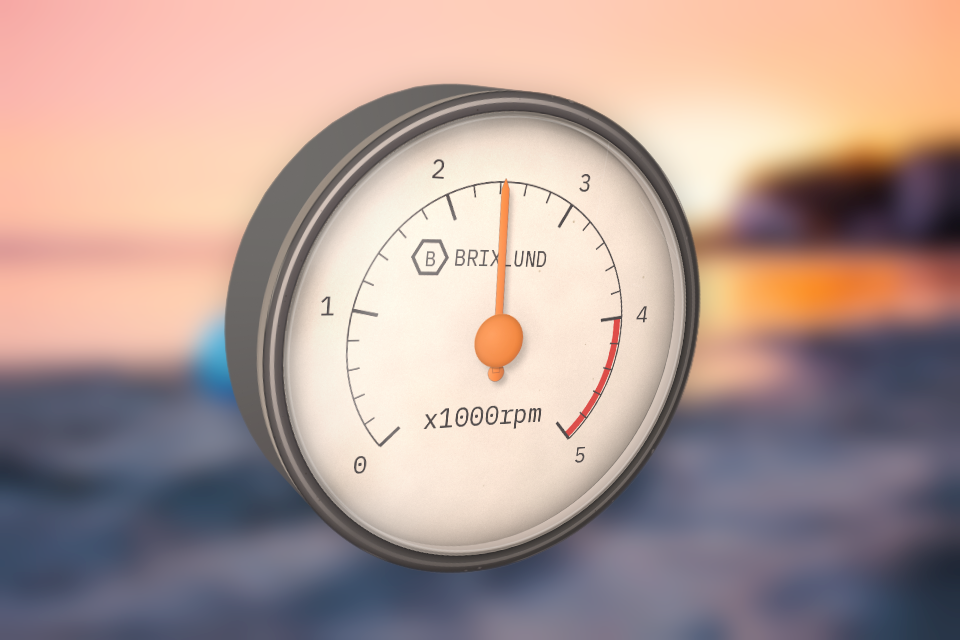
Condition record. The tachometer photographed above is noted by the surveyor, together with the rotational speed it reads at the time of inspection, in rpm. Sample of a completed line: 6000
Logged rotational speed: 2400
